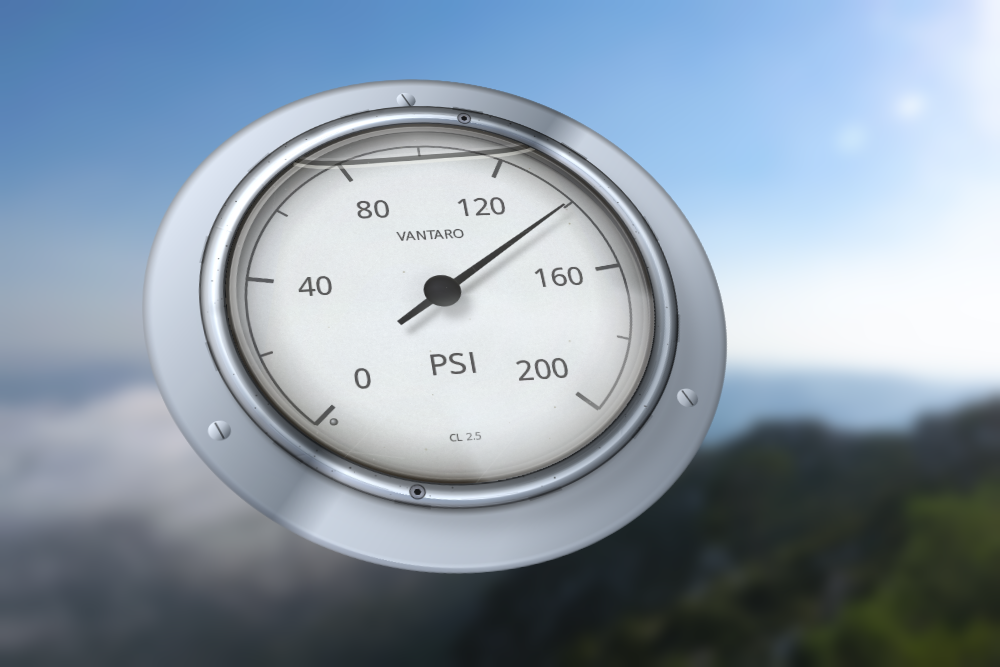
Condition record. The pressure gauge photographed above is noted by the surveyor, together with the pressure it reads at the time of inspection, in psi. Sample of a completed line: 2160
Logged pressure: 140
